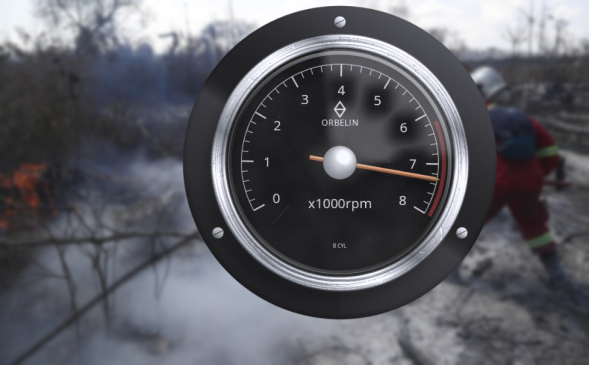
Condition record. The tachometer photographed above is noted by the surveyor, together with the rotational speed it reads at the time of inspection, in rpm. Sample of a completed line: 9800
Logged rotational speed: 7300
